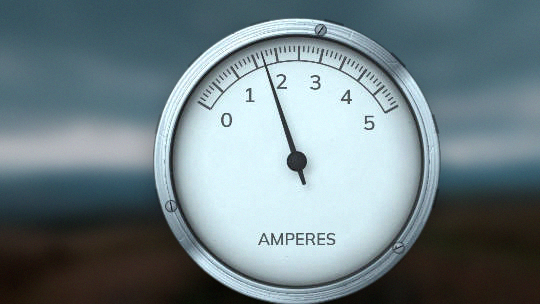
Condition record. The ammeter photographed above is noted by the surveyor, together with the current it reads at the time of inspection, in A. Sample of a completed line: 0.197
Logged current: 1.7
